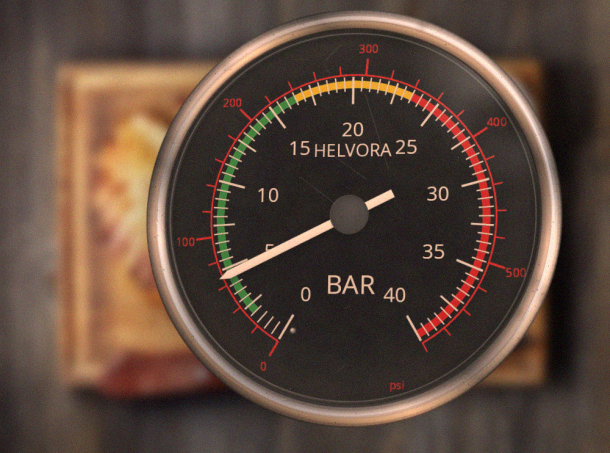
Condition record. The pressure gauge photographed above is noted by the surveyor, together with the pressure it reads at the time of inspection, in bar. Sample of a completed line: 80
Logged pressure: 4.5
